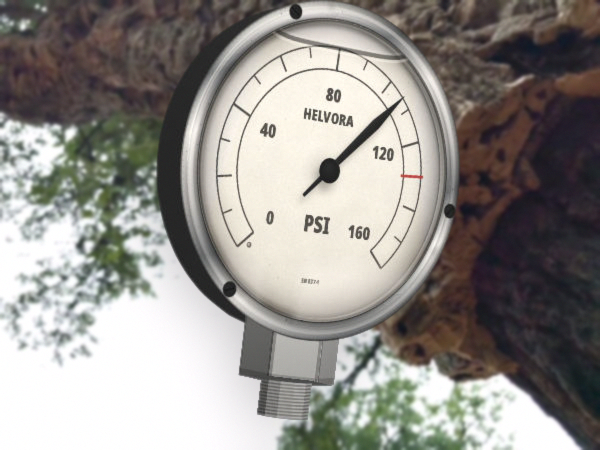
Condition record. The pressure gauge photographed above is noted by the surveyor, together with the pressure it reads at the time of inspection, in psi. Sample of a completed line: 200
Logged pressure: 105
